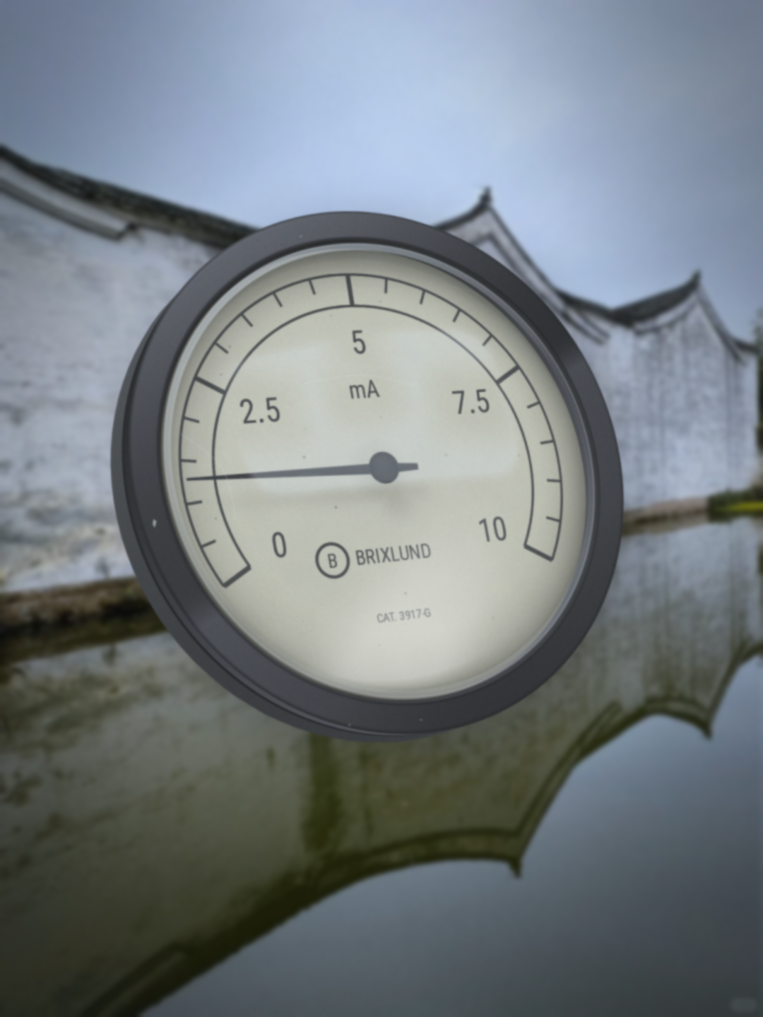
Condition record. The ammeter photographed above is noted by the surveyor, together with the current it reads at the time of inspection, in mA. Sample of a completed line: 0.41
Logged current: 1.25
